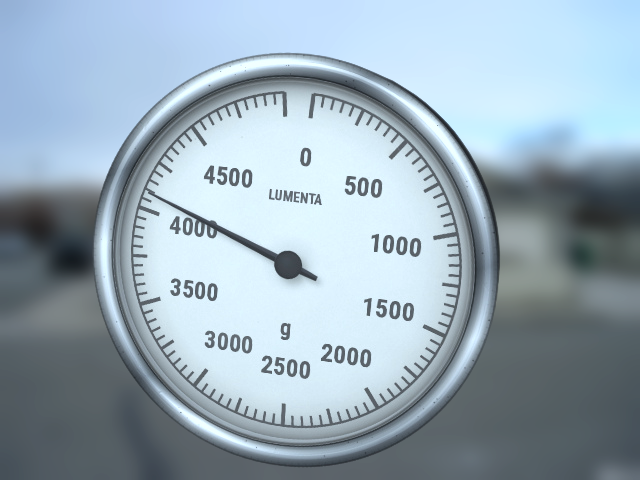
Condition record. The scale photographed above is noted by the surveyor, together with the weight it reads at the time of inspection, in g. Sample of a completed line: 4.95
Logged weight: 4100
